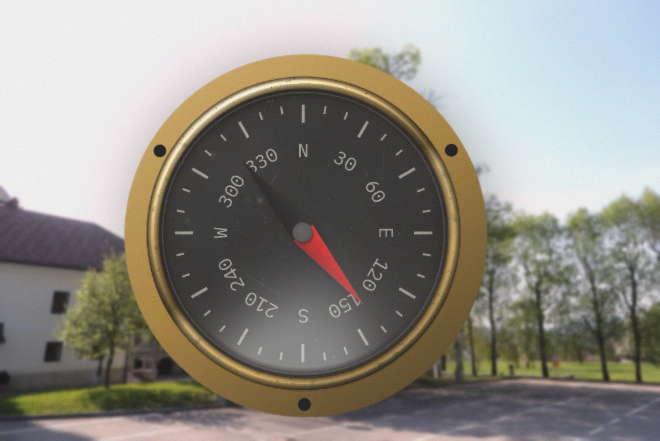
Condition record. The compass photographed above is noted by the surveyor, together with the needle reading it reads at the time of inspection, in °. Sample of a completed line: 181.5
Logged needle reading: 140
